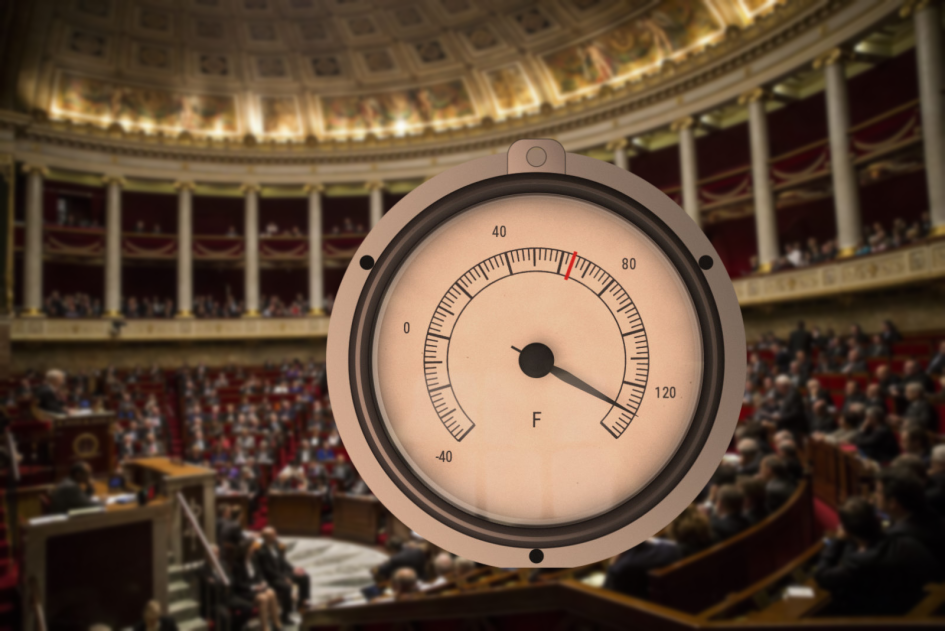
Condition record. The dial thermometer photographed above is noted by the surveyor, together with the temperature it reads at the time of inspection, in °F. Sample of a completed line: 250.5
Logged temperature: 130
